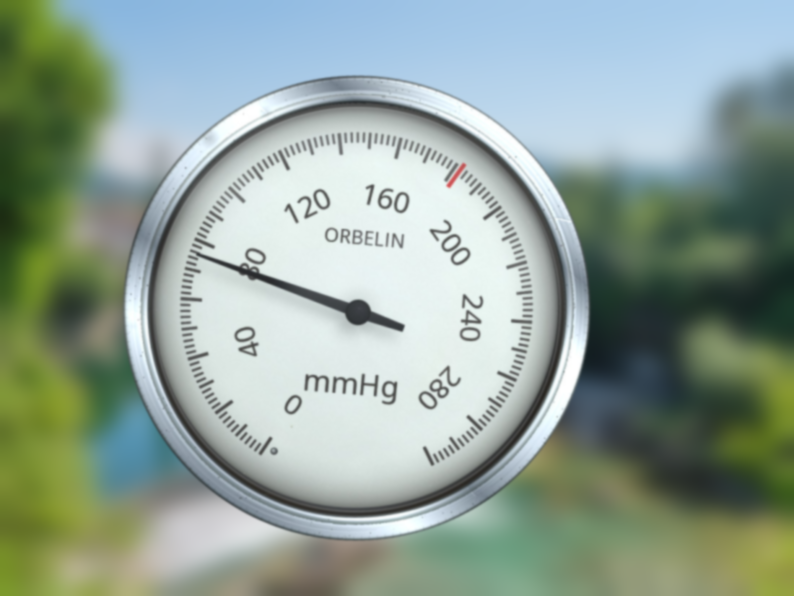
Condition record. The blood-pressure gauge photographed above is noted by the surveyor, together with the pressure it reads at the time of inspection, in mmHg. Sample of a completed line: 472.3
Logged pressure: 76
